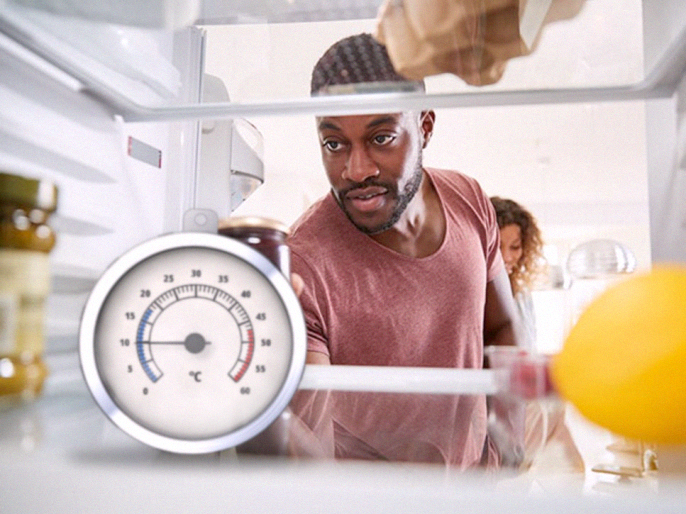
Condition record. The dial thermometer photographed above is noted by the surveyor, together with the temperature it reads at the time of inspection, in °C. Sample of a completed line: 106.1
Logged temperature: 10
